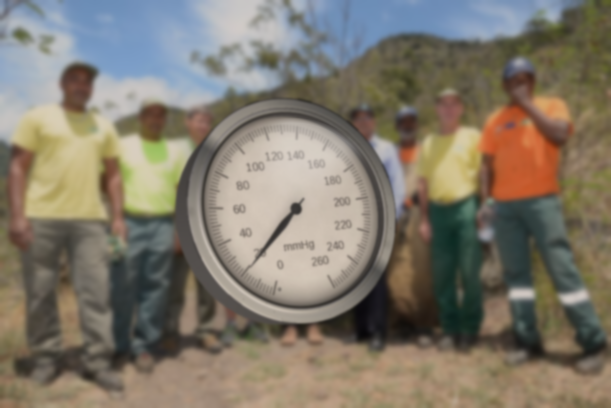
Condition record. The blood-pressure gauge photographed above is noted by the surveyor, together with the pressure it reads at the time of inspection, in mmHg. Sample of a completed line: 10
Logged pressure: 20
